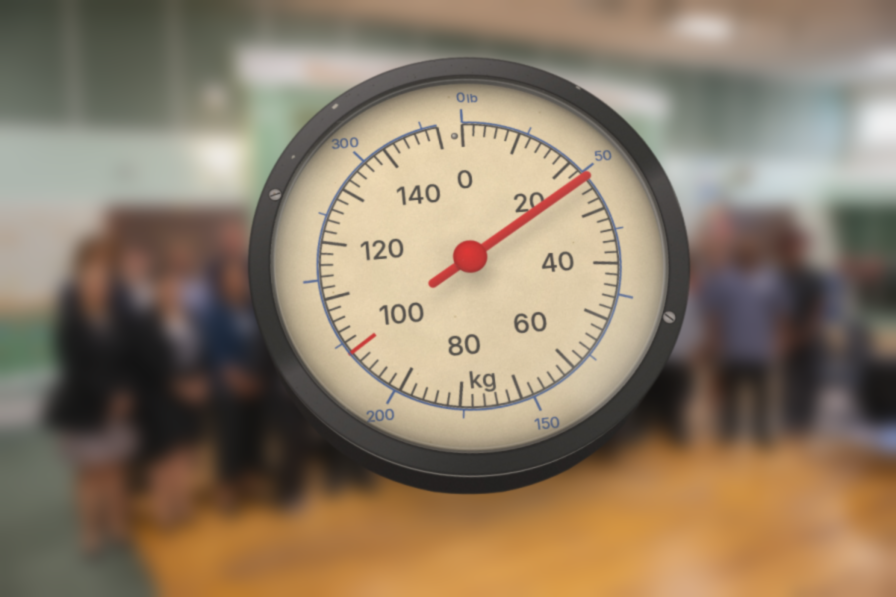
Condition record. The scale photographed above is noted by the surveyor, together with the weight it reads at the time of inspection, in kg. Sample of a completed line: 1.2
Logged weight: 24
